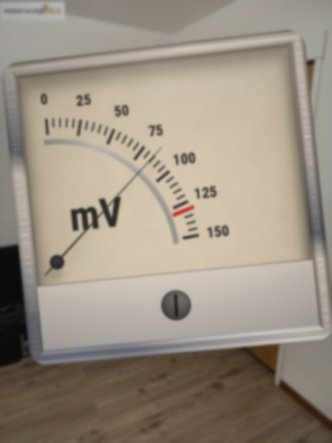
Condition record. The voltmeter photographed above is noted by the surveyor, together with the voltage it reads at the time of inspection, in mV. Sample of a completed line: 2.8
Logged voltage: 85
